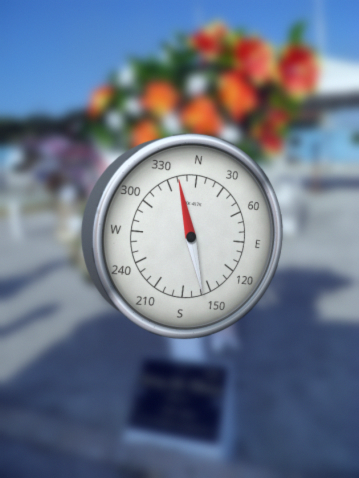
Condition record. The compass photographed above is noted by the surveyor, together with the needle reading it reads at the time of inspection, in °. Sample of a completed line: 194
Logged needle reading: 340
